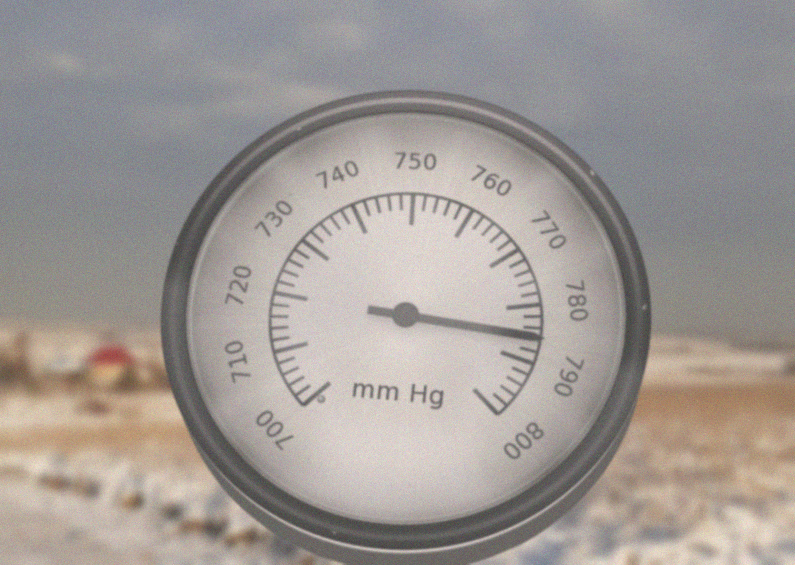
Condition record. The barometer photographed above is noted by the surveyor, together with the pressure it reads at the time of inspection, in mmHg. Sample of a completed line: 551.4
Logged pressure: 786
